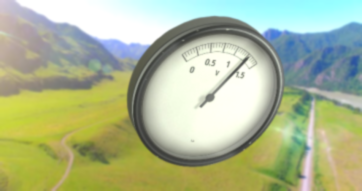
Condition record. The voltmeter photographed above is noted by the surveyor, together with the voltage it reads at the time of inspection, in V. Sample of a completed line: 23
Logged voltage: 1.25
